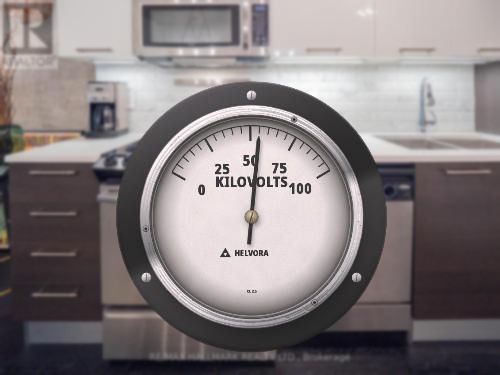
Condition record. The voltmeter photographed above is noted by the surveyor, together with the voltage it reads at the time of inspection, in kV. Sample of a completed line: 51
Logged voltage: 55
